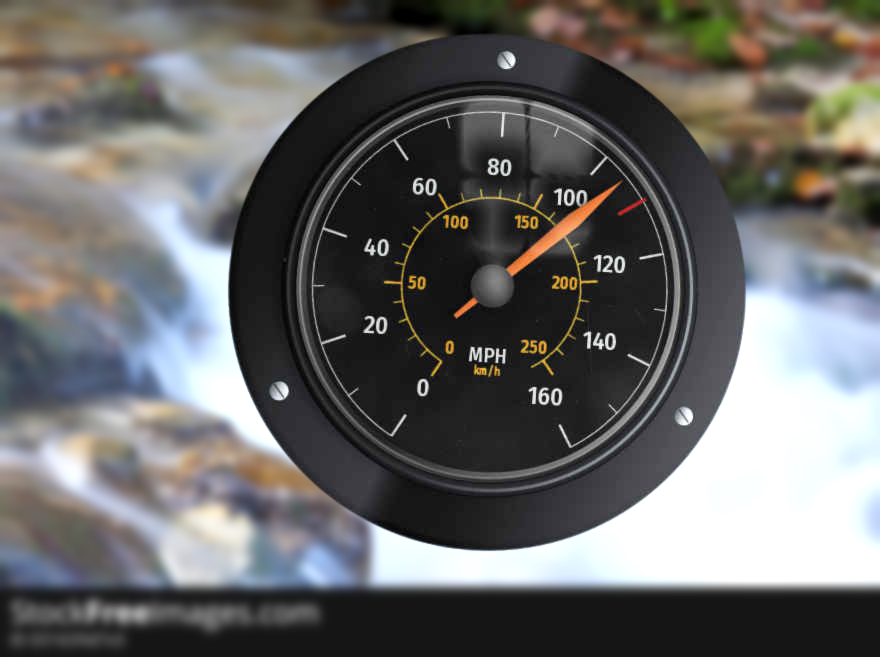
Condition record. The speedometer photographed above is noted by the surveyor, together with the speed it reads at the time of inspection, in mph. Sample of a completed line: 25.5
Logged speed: 105
